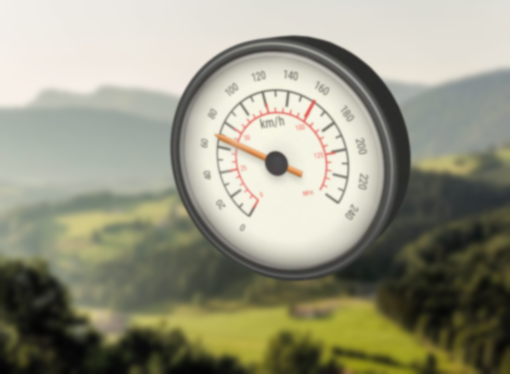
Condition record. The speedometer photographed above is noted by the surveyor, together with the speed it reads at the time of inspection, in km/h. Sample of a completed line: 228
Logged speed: 70
